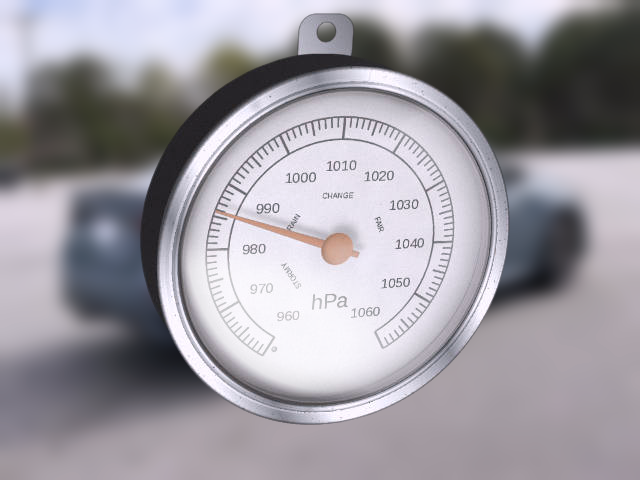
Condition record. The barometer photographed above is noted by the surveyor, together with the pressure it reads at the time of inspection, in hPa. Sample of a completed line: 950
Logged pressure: 986
